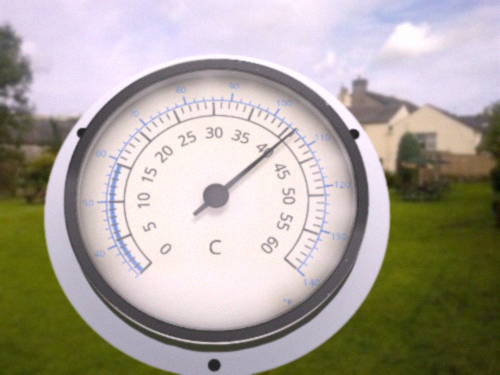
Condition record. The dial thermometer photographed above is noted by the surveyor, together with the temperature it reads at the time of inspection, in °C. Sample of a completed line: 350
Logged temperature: 41
